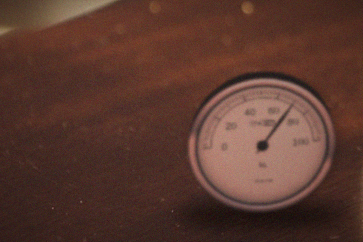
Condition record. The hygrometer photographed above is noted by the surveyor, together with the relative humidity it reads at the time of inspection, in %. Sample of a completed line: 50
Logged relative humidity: 70
